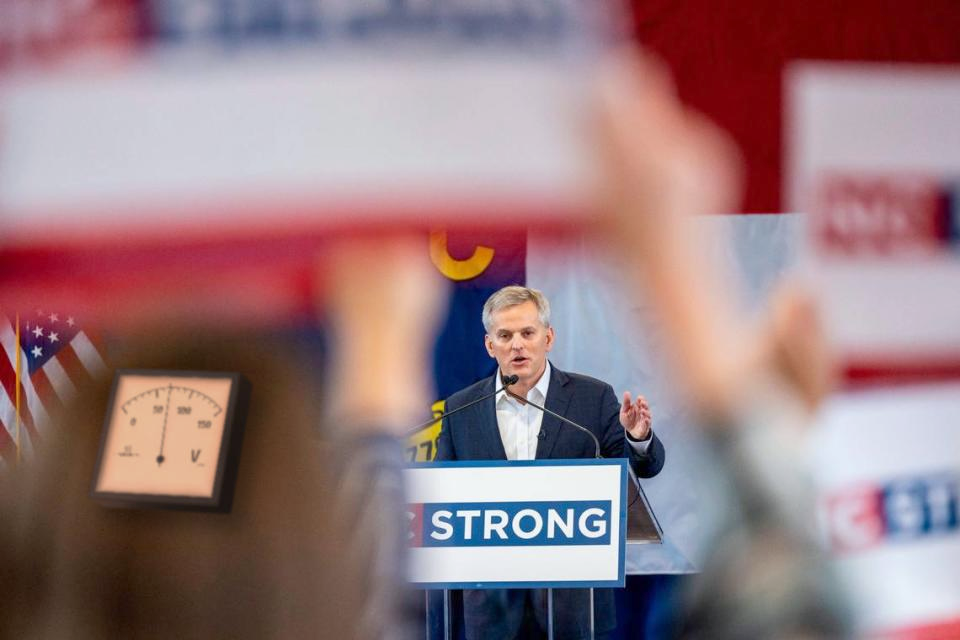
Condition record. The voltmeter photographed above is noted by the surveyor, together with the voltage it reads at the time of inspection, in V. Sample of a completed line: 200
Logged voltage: 70
